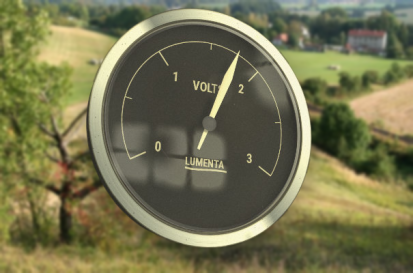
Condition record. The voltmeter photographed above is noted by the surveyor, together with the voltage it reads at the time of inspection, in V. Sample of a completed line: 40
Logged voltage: 1.75
